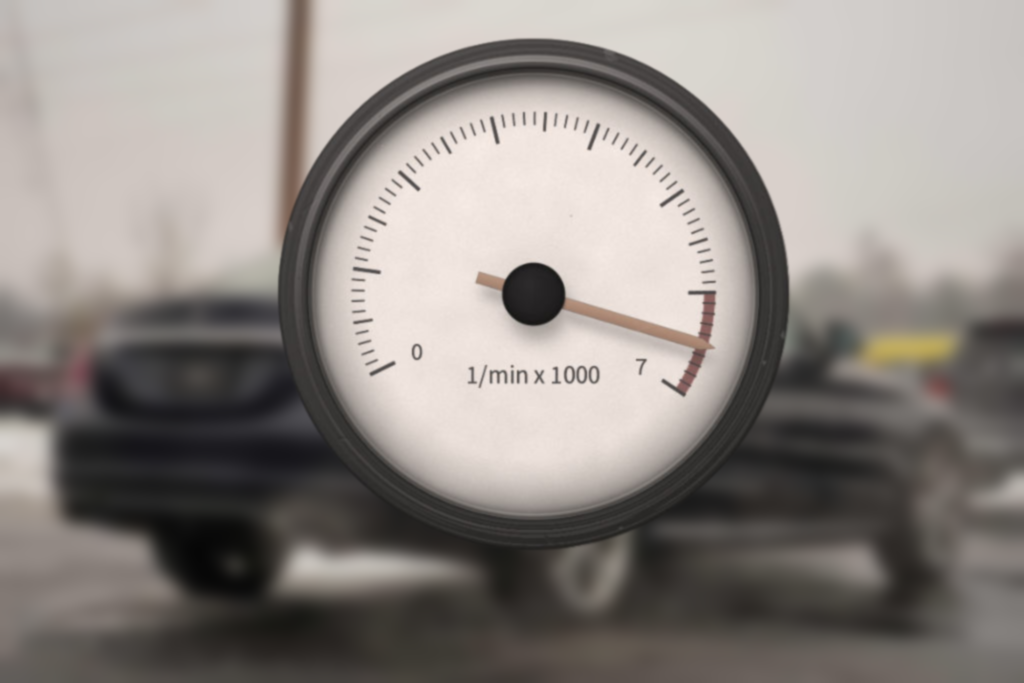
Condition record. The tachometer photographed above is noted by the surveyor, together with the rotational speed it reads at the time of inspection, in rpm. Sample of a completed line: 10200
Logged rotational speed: 6500
